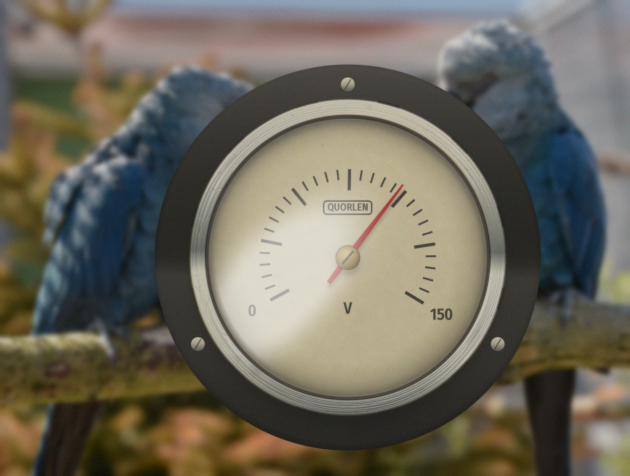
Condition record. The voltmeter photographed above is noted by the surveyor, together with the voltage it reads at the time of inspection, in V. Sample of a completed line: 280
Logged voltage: 97.5
